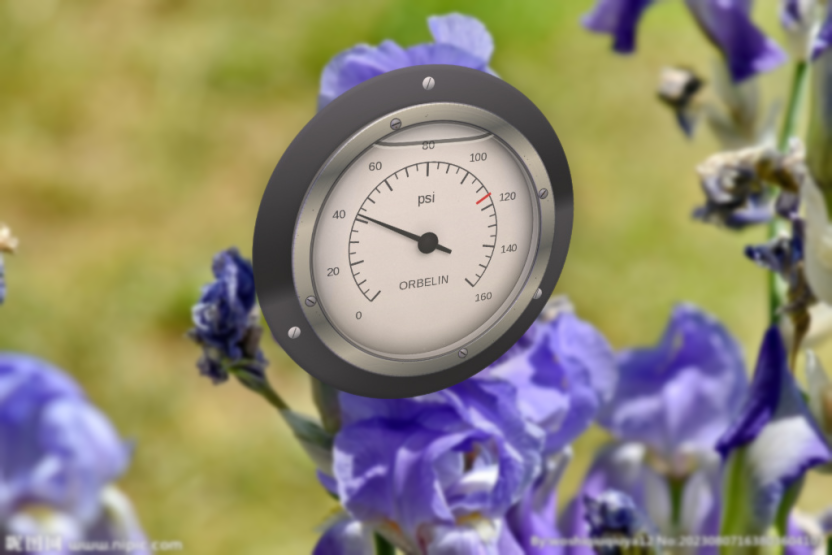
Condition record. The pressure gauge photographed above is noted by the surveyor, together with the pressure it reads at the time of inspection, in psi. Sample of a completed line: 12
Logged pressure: 42.5
